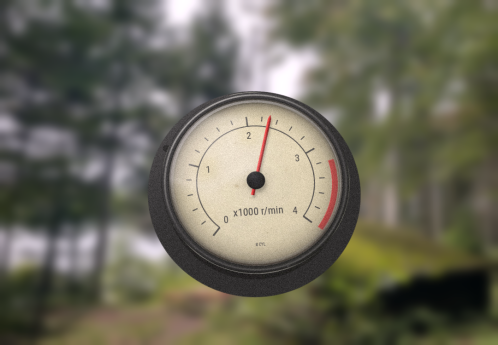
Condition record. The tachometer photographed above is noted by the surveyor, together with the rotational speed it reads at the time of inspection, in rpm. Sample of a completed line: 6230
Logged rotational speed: 2300
